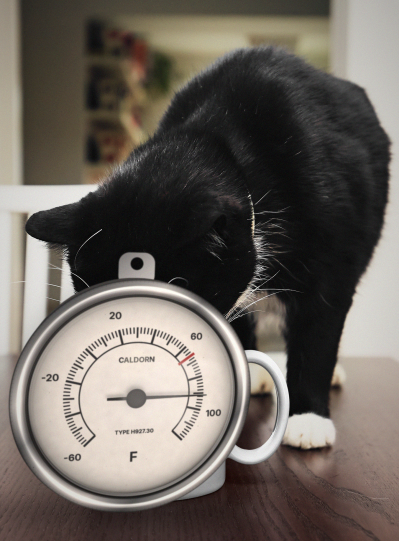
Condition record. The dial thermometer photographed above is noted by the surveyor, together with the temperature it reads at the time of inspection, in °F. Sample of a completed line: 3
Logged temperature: 90
